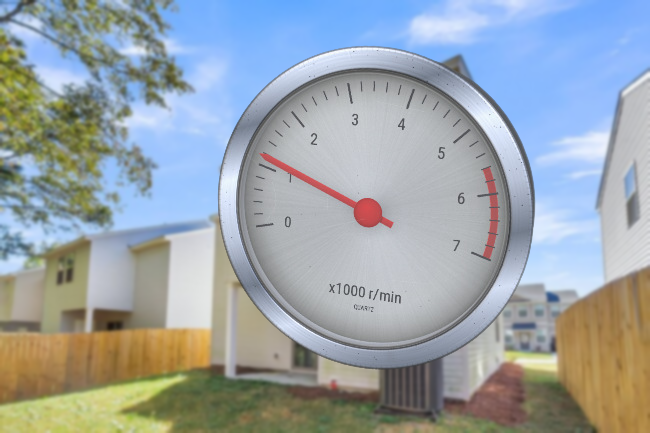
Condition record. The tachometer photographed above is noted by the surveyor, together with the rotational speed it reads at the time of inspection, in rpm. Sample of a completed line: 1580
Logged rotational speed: 1200
